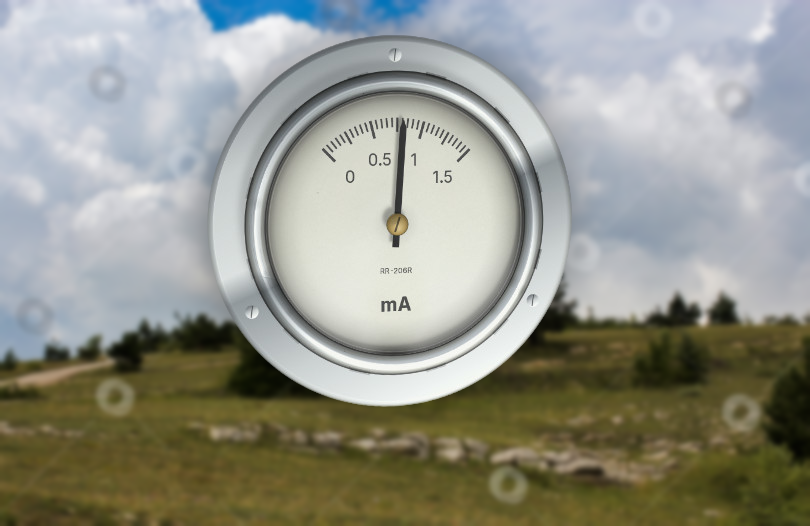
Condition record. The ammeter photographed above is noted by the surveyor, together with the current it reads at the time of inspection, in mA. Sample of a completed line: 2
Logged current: 0.8
